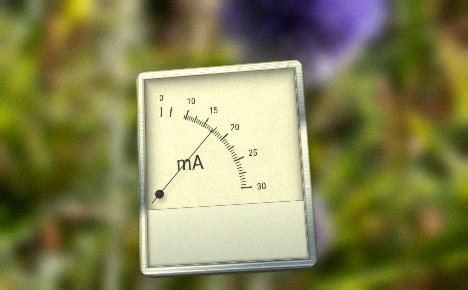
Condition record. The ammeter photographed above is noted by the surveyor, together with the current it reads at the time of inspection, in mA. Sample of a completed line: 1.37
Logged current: 17.5
